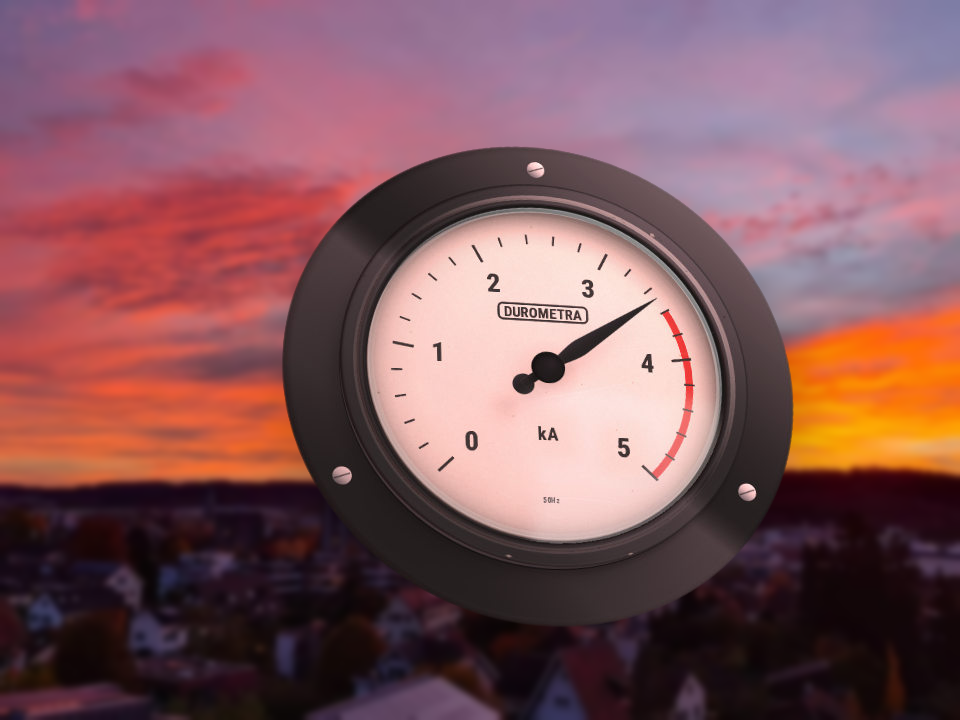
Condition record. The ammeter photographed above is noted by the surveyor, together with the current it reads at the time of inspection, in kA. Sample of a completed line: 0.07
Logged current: 3.5
